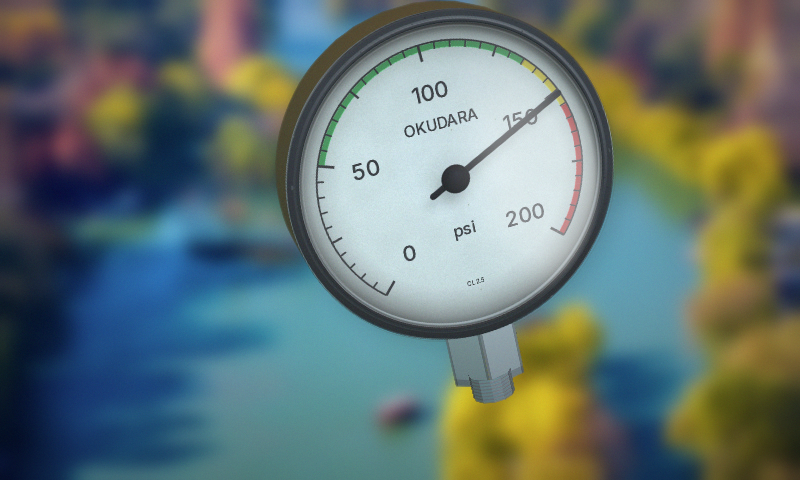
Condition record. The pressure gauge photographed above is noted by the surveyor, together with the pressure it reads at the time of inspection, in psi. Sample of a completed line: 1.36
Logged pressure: 150
